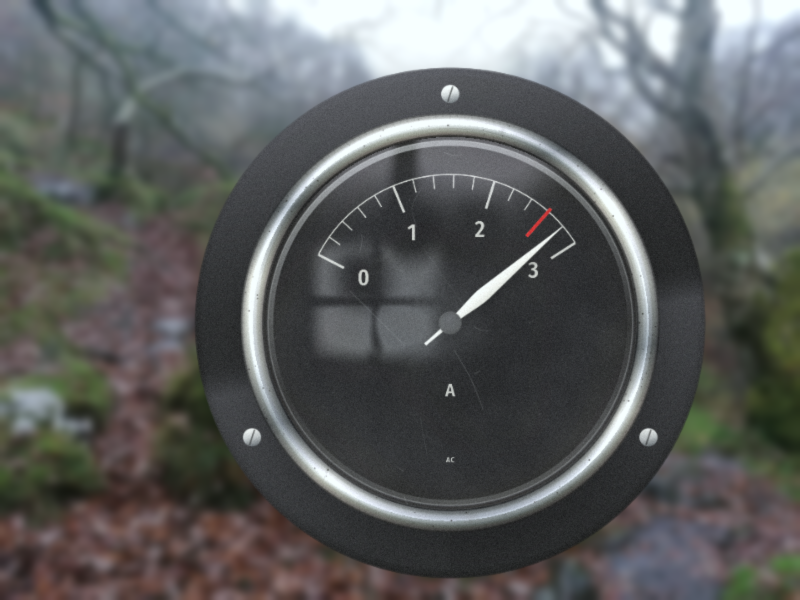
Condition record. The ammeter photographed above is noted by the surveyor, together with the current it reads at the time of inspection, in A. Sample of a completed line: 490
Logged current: 2.8
